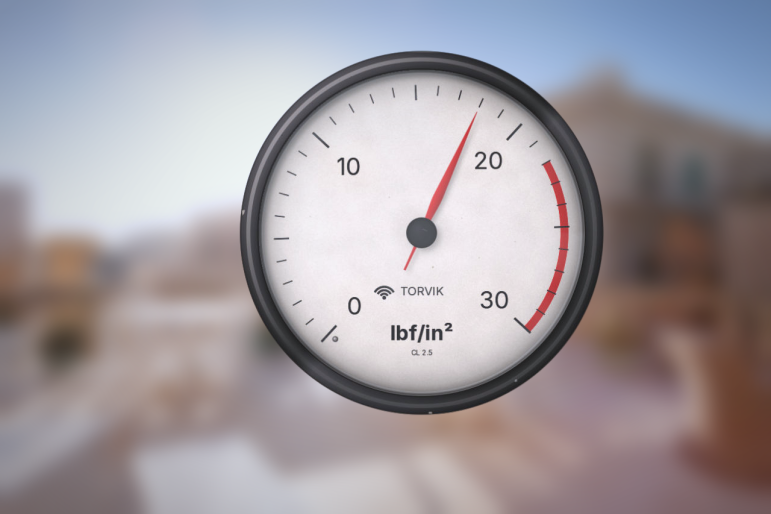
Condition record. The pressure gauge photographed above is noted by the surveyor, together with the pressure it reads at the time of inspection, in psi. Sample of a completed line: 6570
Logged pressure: 18
